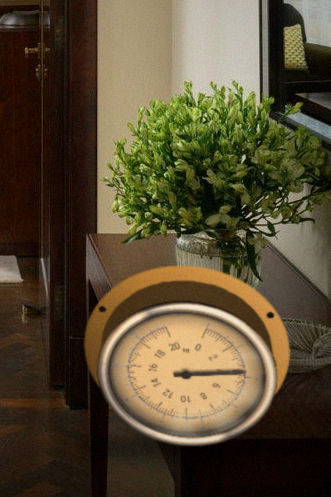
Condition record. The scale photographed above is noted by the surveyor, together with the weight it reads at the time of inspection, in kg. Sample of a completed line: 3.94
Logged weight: 4
